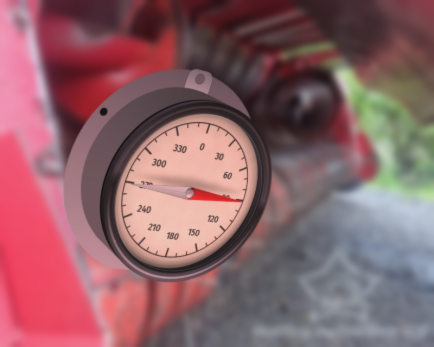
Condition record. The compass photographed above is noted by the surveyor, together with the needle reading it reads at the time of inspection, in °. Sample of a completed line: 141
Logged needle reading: 90
